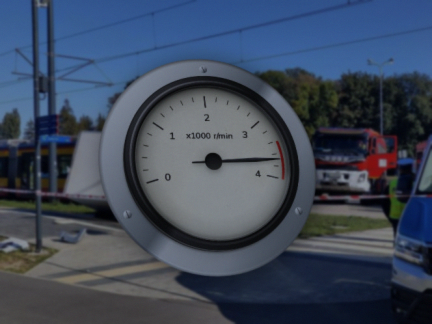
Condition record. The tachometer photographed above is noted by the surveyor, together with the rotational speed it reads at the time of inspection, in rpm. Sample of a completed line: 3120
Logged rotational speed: 3700
